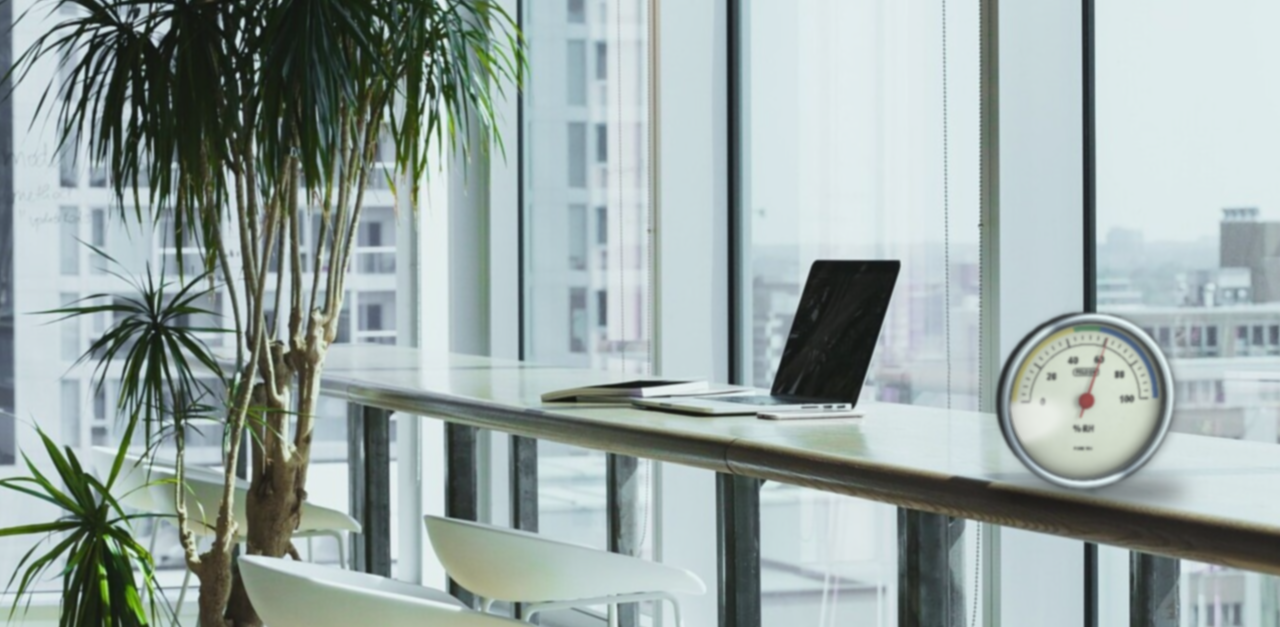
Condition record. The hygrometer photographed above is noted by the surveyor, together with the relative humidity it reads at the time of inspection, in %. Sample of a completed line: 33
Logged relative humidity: 60
